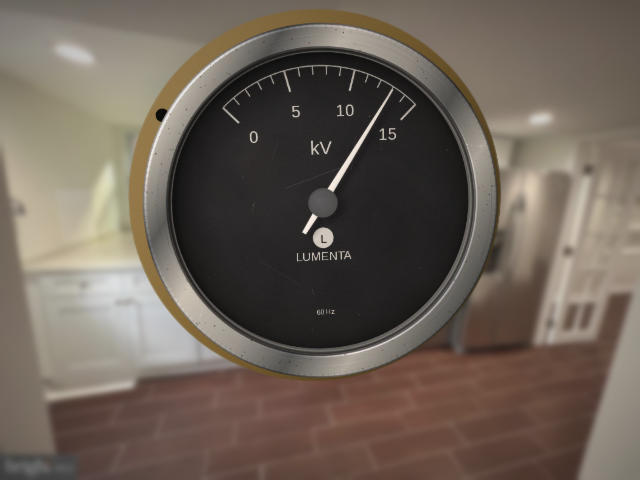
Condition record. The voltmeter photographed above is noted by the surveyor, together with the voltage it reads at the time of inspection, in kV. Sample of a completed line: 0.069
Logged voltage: 13
